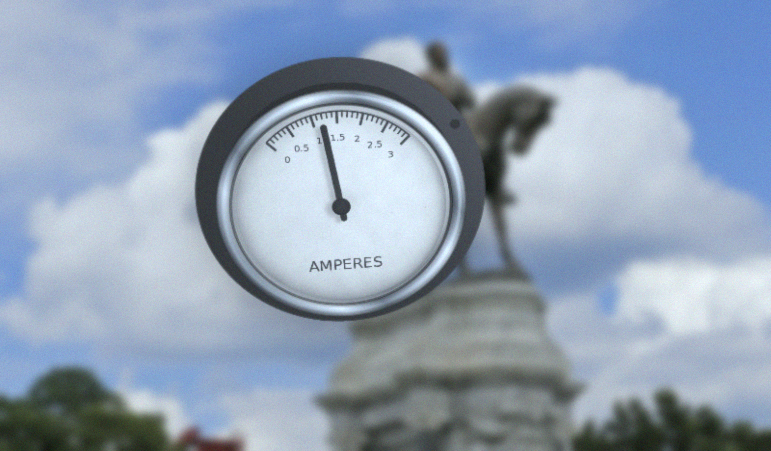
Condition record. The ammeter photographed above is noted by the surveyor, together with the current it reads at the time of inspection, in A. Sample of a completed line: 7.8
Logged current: 1.2
